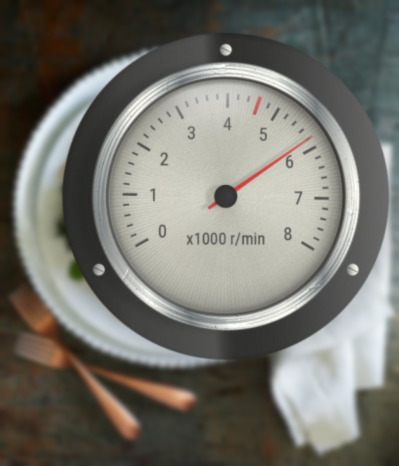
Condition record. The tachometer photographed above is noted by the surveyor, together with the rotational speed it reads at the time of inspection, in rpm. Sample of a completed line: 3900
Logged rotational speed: 5800
